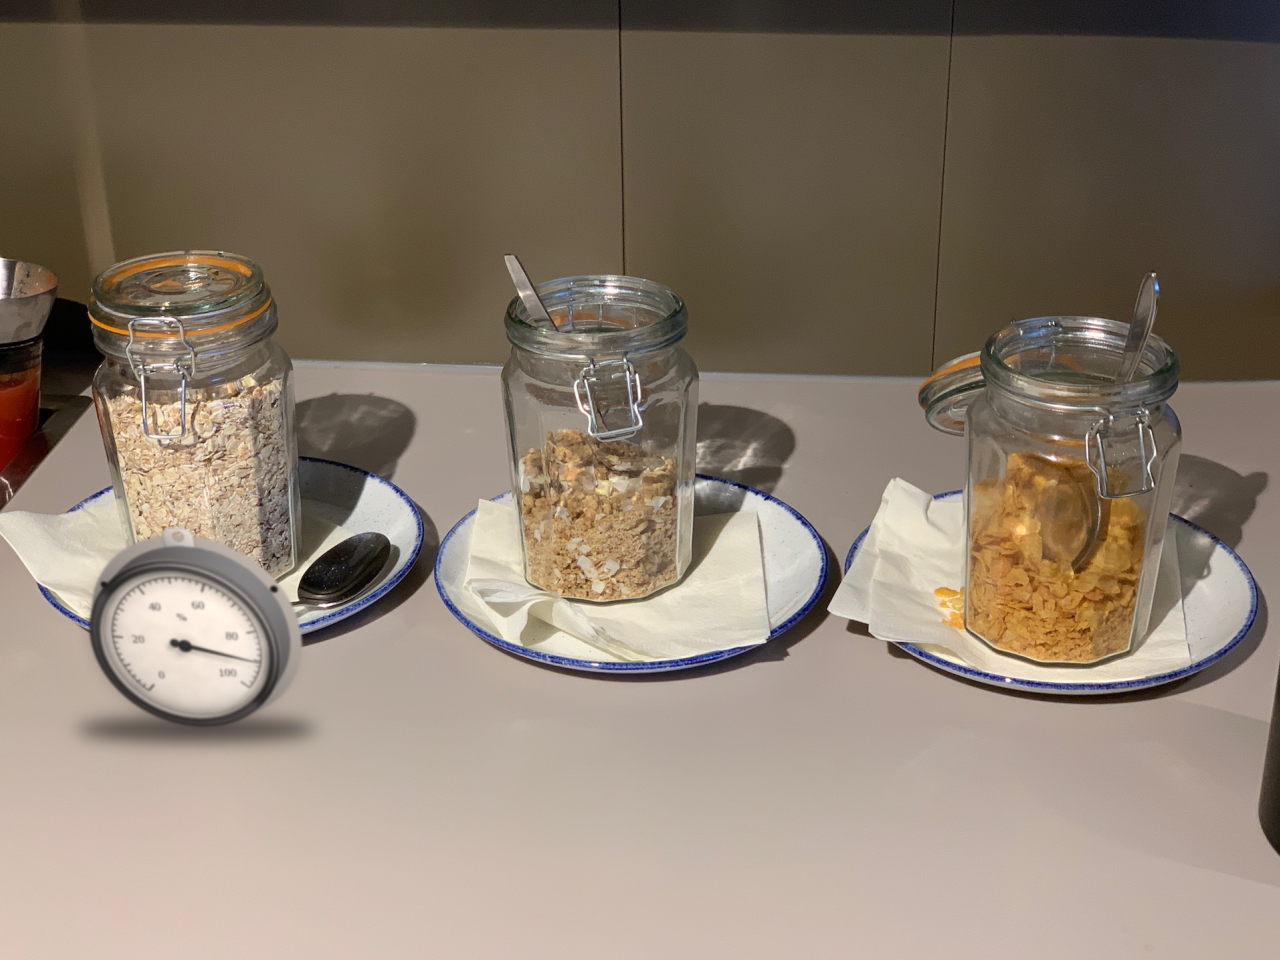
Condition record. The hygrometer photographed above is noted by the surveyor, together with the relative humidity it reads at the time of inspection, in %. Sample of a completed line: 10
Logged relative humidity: 90
